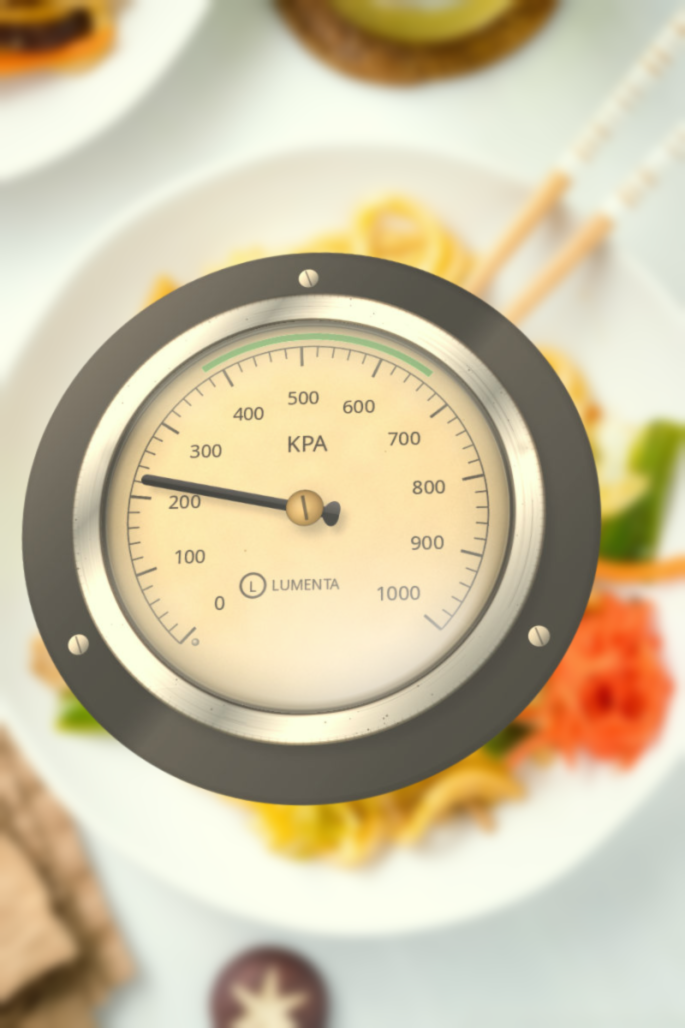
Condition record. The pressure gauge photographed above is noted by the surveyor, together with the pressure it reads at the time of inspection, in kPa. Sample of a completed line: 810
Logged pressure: 220
